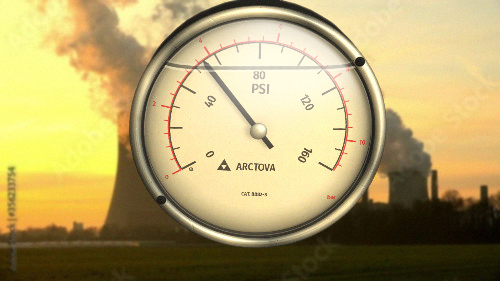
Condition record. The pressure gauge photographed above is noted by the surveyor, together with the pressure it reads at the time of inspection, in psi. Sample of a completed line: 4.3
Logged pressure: 55
